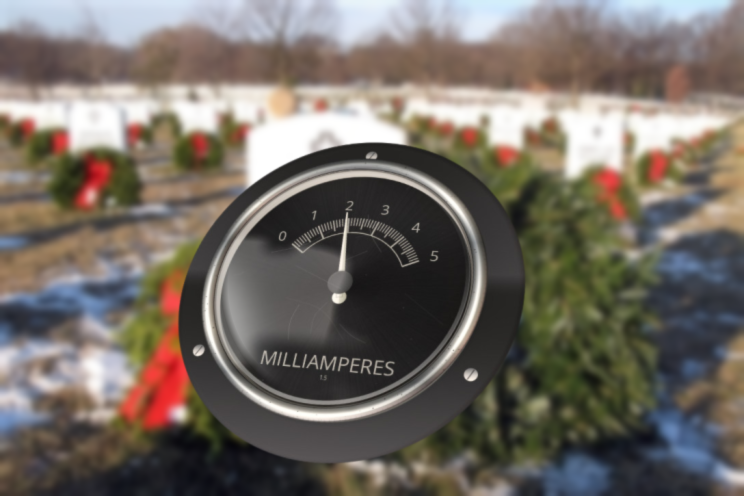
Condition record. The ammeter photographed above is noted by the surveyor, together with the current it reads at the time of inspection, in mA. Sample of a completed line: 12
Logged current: 2
